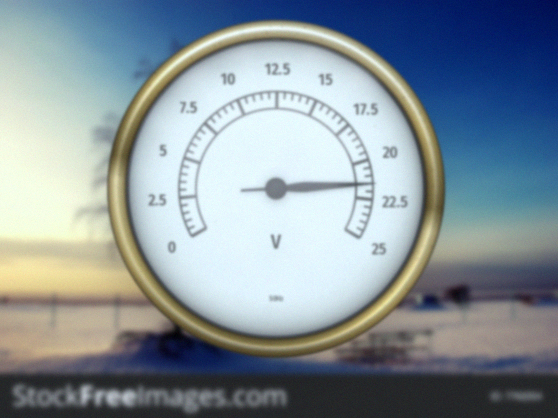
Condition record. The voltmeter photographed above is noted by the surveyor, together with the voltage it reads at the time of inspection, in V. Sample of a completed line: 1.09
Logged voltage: 21.5
